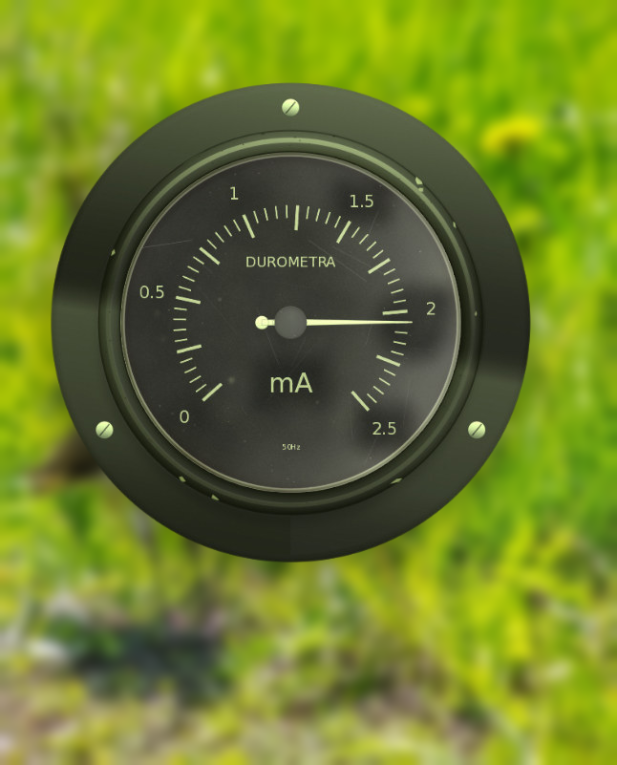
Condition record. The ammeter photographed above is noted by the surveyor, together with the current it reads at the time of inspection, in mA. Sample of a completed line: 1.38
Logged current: 2.05
